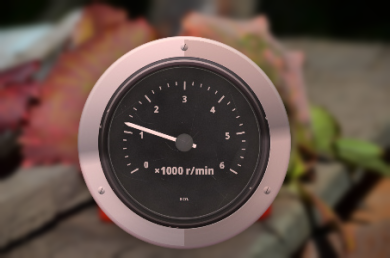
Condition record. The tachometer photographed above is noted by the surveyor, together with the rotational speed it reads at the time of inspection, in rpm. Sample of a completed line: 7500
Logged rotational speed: 1200
